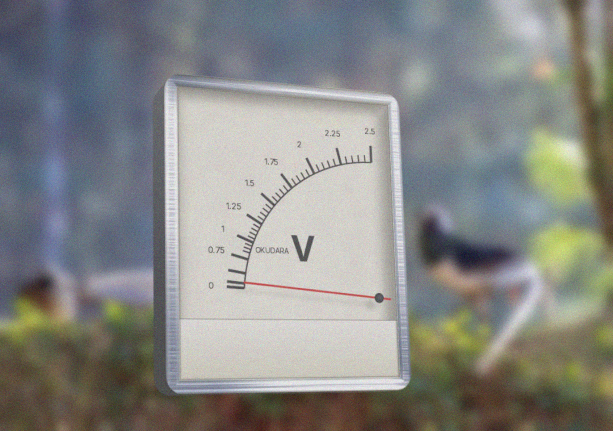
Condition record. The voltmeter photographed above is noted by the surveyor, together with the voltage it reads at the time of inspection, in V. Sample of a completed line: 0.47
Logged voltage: 0.25
